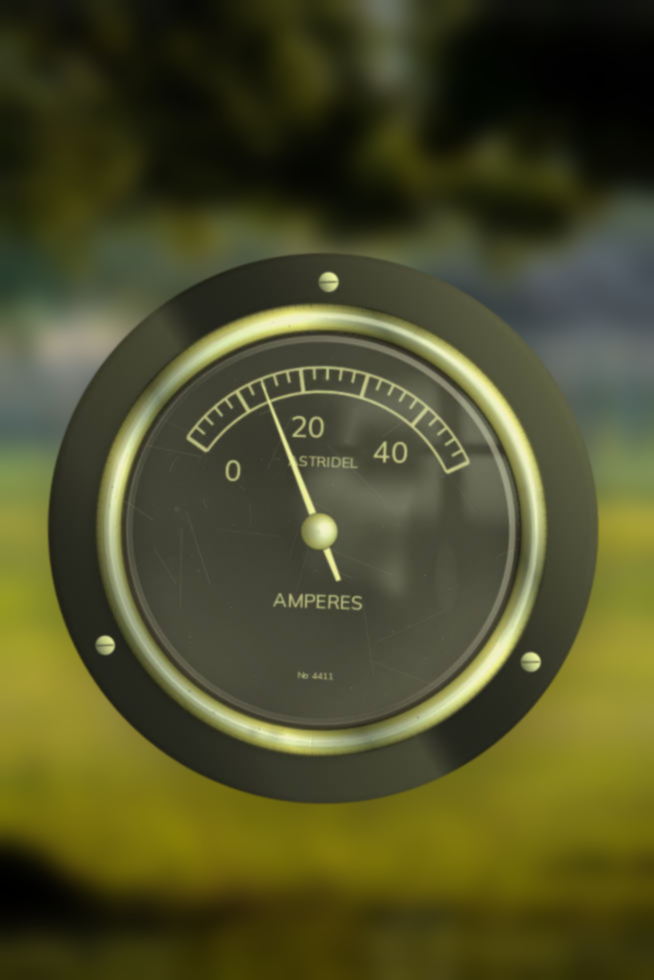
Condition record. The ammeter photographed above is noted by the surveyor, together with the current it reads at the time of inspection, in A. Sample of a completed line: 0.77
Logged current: 14
